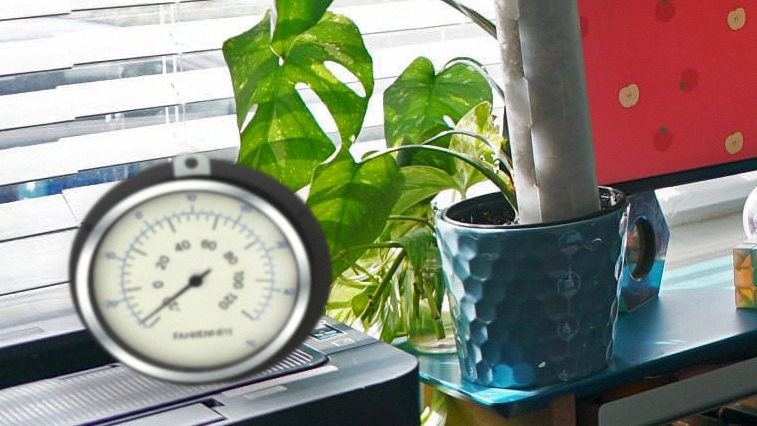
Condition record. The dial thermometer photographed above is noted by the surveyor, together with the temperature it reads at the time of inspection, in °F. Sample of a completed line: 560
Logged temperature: -16
